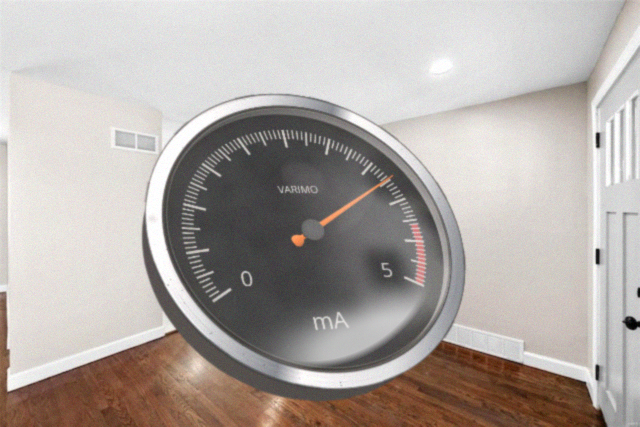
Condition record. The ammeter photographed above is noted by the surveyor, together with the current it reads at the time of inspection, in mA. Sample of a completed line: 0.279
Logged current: 3.75
